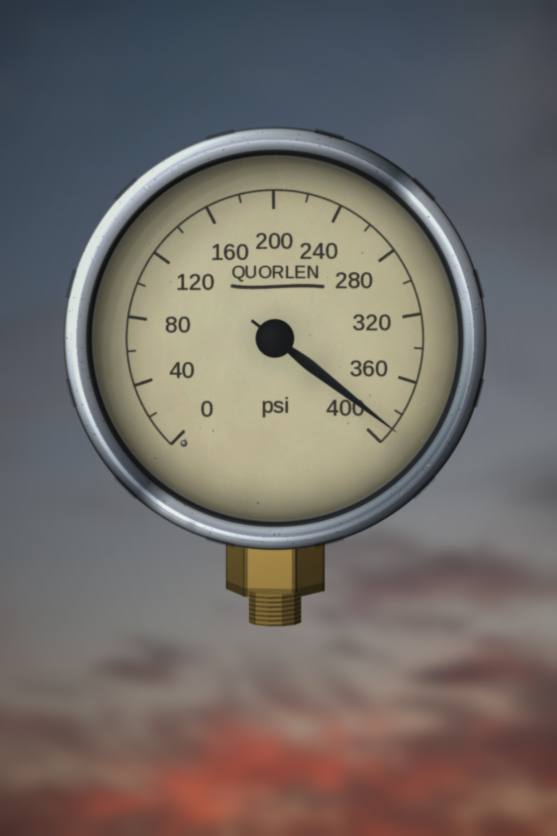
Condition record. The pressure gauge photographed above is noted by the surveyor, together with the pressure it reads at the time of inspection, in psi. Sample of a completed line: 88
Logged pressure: 390
